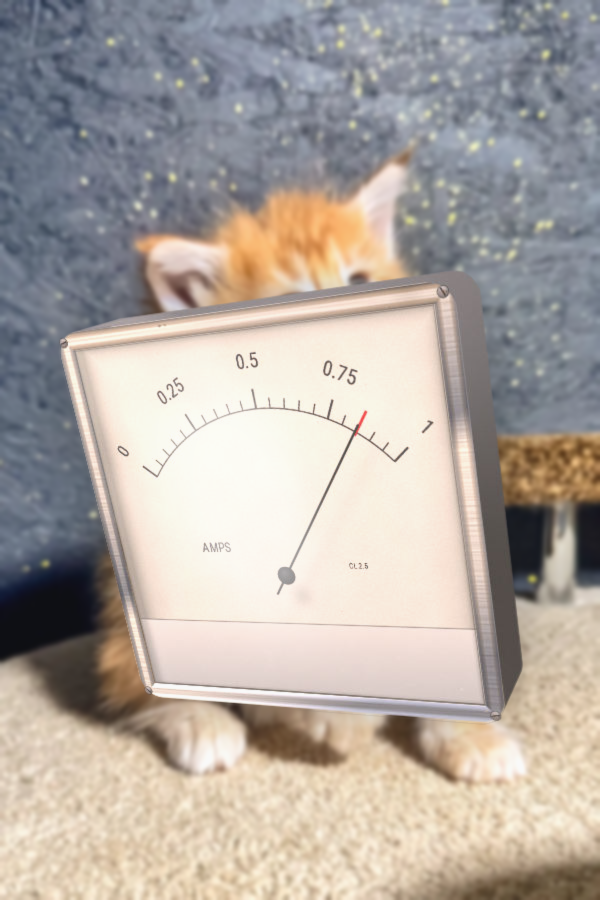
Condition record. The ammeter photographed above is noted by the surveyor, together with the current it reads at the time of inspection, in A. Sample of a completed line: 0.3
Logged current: 0.85
